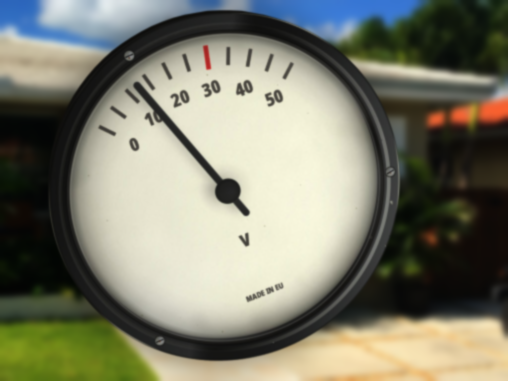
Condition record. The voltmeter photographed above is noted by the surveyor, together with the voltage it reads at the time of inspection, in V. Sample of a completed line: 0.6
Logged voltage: 12.5
